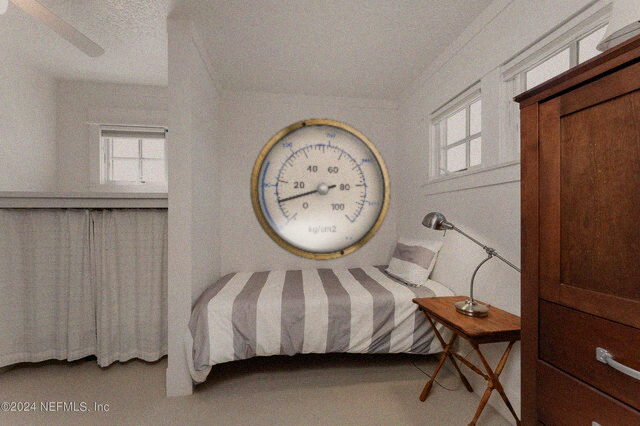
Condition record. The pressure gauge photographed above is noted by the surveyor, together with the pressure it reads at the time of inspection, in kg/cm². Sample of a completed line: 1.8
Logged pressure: 10
